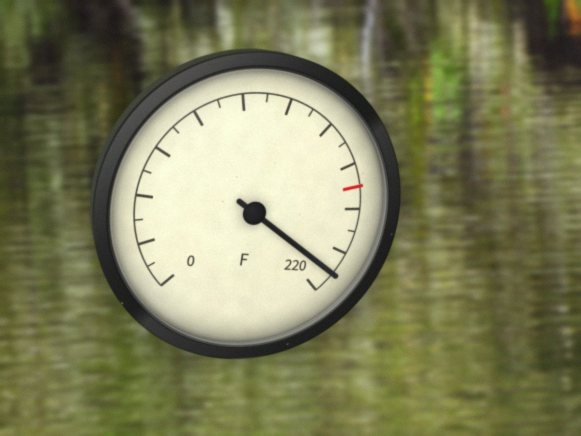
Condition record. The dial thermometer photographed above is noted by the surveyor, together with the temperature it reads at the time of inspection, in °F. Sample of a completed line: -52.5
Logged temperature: 210
